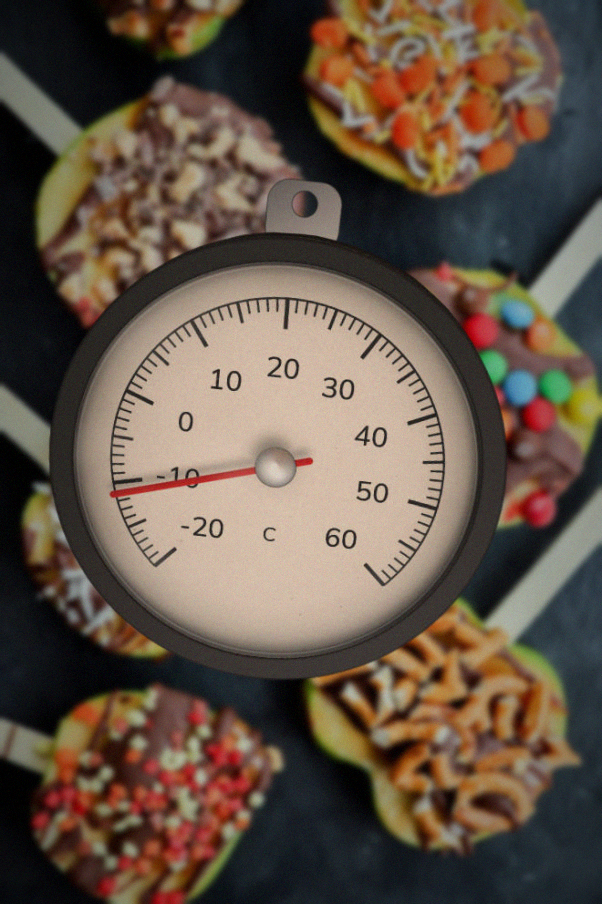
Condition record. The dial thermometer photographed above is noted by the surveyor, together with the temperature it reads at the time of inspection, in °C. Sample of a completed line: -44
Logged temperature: -11
